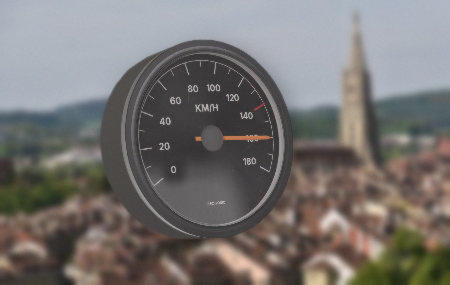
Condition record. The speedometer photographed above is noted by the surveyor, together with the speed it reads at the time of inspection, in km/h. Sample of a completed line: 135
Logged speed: 160
